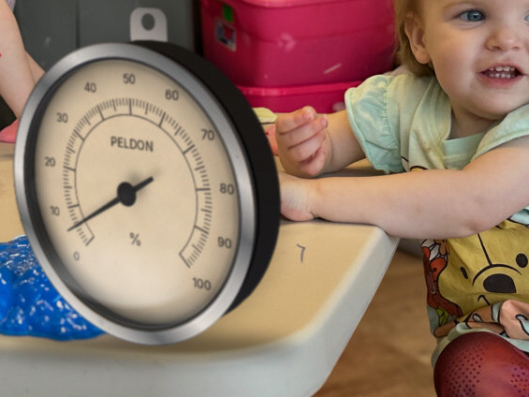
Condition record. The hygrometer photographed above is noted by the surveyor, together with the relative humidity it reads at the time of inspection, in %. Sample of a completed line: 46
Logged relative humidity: 5
